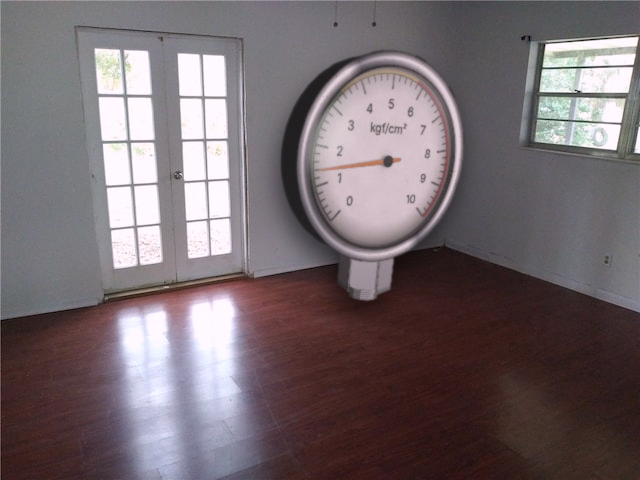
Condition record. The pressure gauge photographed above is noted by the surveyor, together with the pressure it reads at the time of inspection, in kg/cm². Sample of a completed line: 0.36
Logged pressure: 1.4
